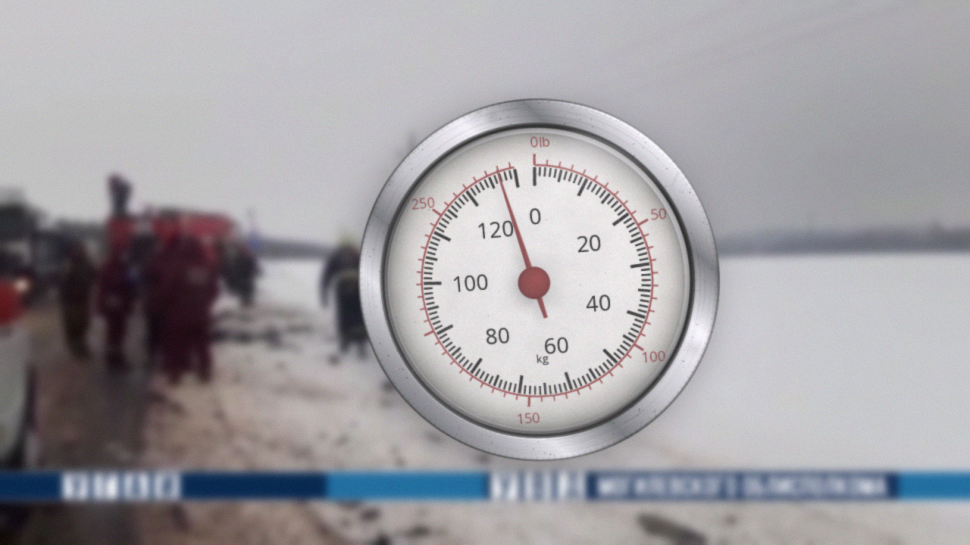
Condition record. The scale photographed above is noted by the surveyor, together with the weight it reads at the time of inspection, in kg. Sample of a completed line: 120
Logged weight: 127
